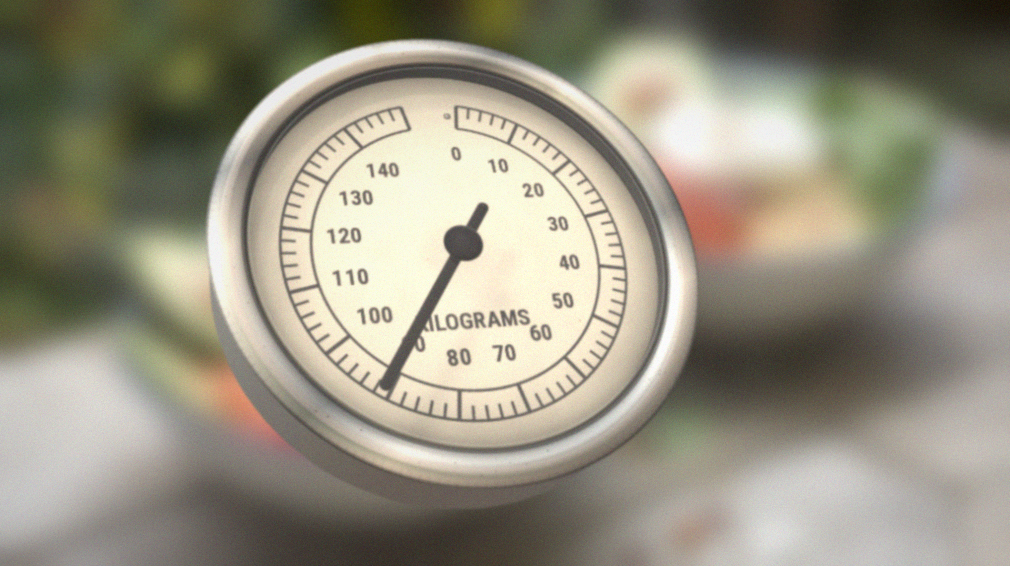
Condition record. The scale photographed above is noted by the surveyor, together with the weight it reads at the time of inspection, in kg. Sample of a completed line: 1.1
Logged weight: 91
